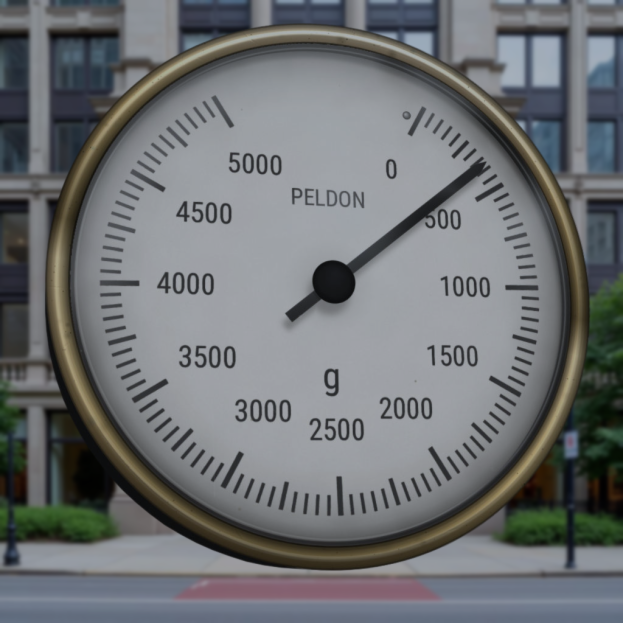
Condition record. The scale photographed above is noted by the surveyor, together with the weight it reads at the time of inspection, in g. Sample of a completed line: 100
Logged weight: 375
